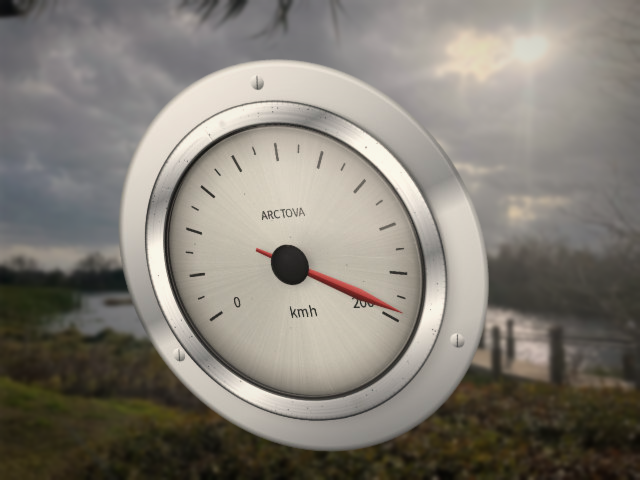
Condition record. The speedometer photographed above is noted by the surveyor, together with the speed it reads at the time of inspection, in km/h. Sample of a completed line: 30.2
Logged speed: 195
